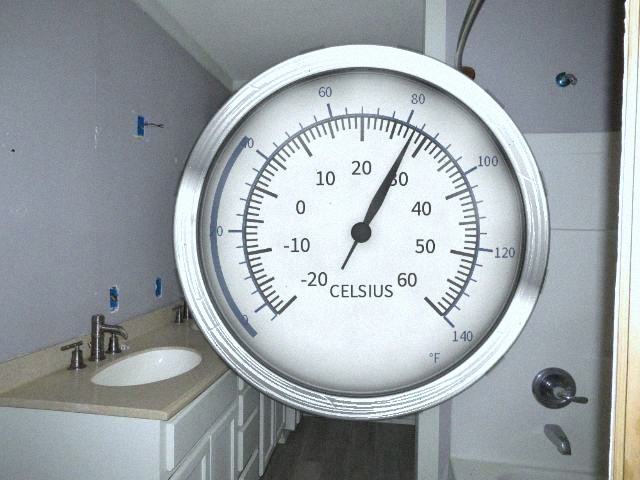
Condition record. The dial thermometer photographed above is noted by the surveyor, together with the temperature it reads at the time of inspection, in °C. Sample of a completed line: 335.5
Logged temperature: 28
